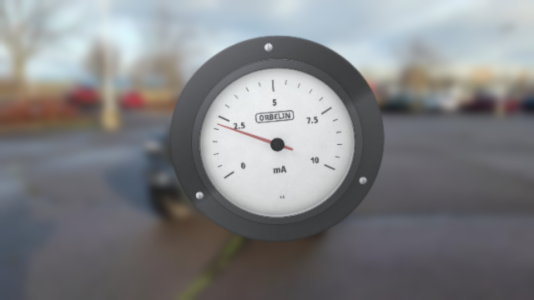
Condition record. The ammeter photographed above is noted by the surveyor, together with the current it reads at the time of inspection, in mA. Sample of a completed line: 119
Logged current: 2.25
